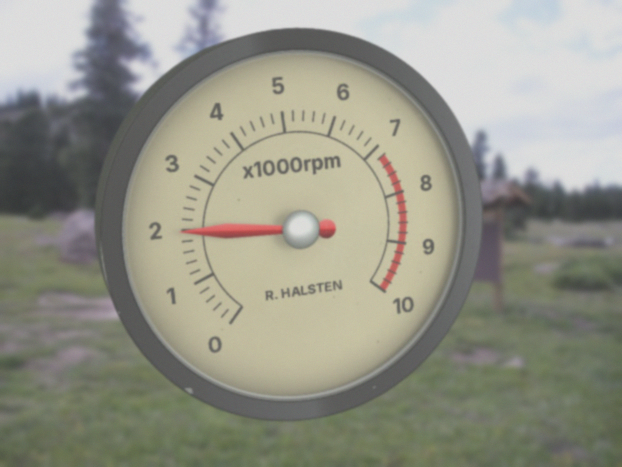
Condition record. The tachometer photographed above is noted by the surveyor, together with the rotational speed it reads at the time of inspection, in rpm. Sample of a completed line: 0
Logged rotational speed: 2000
